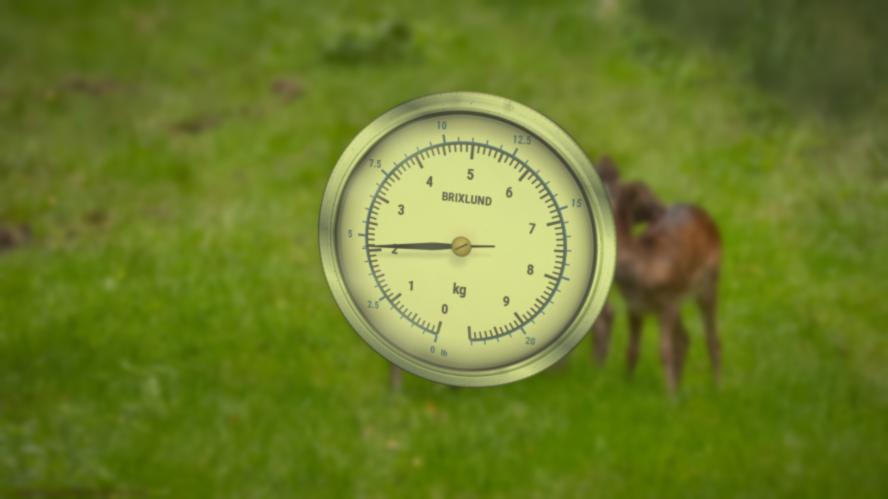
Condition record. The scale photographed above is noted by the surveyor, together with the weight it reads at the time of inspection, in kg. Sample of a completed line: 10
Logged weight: 2.1
